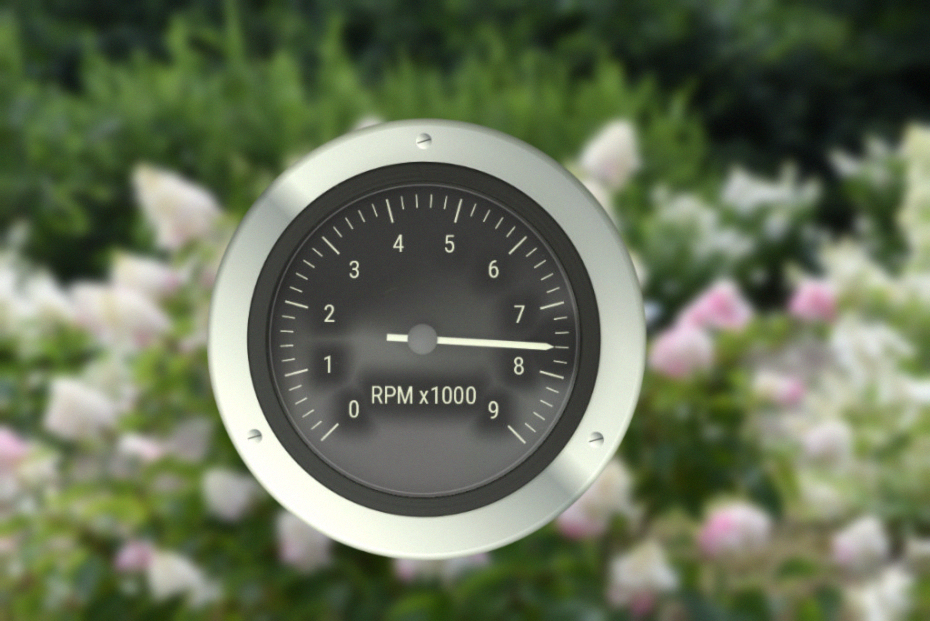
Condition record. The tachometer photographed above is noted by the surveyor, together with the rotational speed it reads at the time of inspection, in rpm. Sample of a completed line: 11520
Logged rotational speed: 7600
